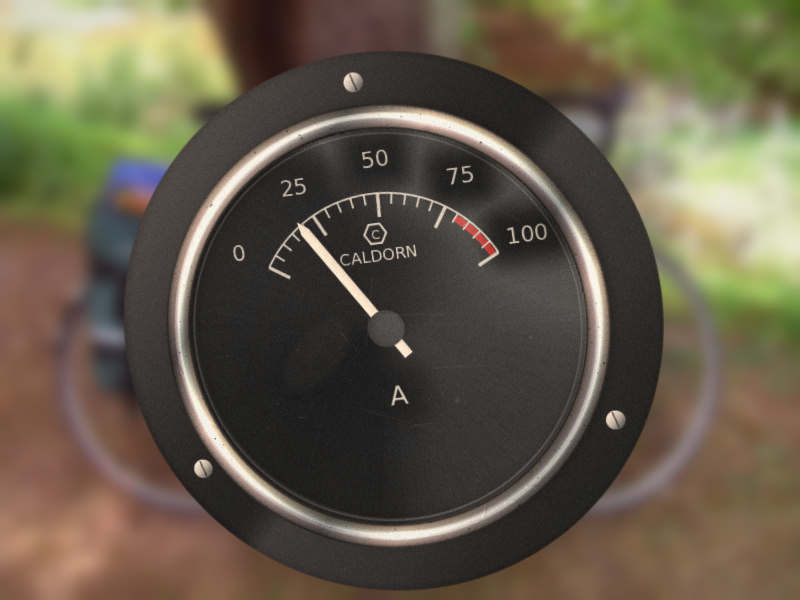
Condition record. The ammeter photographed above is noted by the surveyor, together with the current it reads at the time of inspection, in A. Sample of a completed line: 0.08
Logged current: 20
